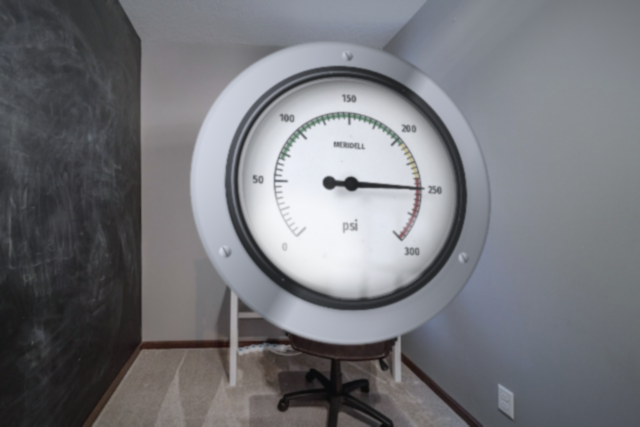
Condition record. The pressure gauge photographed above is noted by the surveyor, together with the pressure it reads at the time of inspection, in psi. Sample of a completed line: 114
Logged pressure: 250
